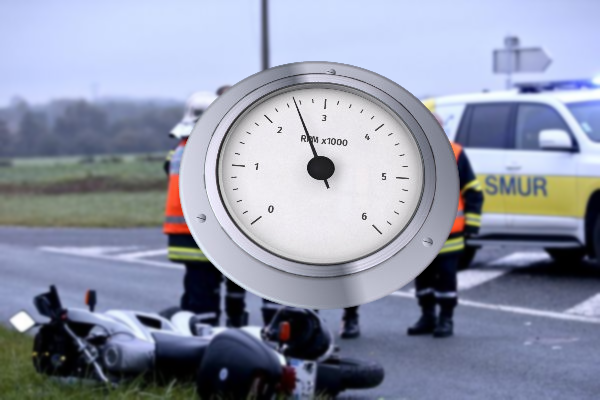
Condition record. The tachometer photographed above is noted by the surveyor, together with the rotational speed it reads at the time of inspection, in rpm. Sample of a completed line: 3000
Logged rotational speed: 2500
